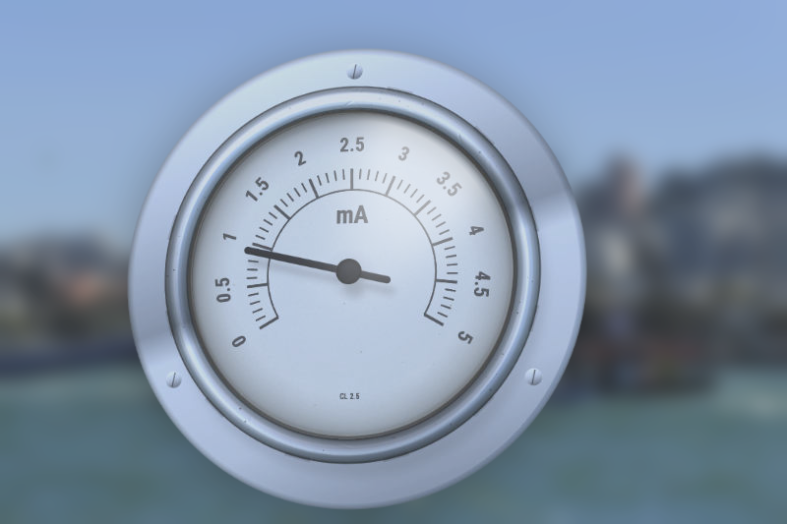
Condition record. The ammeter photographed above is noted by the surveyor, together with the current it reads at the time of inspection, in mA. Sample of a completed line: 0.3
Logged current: 0.9
